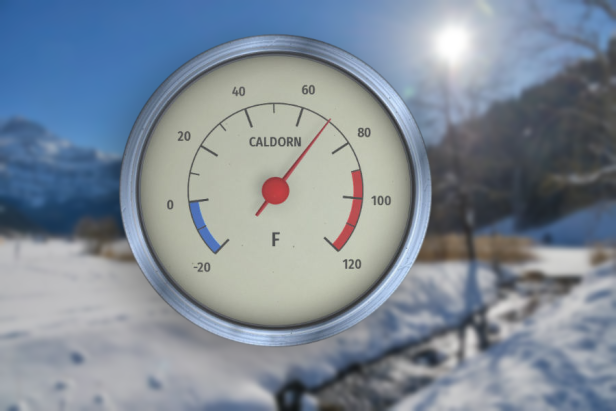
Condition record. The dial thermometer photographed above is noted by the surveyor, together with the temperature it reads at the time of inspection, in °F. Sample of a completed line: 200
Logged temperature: 70
